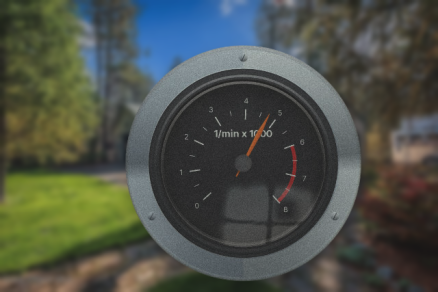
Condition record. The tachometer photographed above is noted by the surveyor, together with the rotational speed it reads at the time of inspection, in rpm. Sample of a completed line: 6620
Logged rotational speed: 4750
